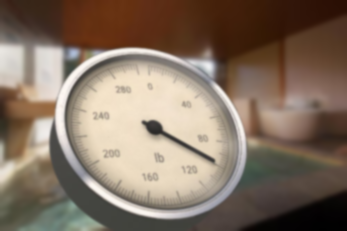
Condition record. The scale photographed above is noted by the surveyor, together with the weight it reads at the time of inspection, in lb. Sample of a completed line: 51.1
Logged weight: 100
